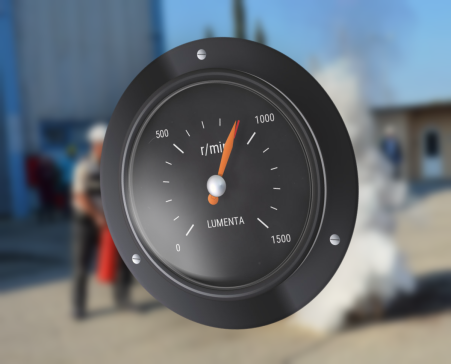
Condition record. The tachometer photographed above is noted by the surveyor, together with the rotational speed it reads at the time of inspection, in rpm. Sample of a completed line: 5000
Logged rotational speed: 900
